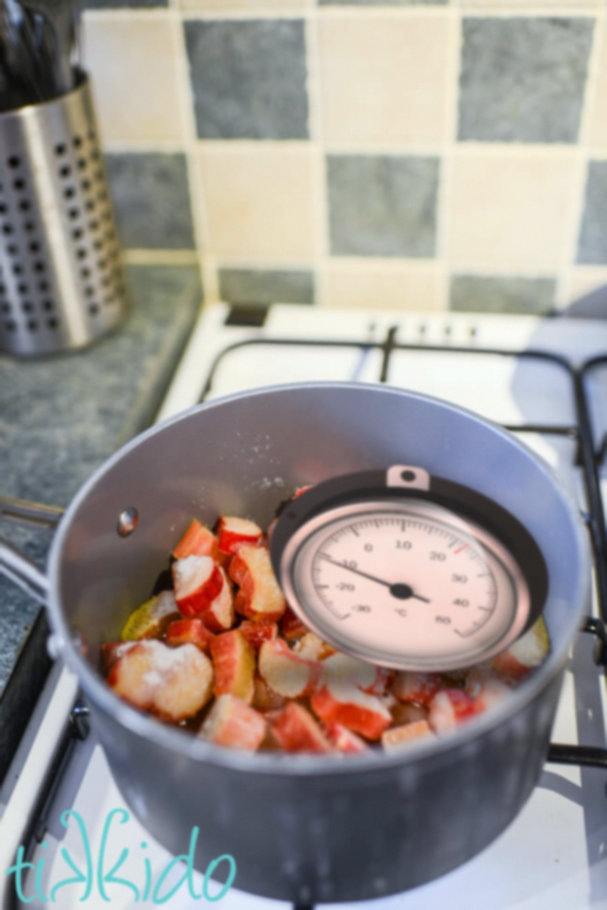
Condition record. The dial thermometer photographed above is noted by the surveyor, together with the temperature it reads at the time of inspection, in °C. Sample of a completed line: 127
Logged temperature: -10
